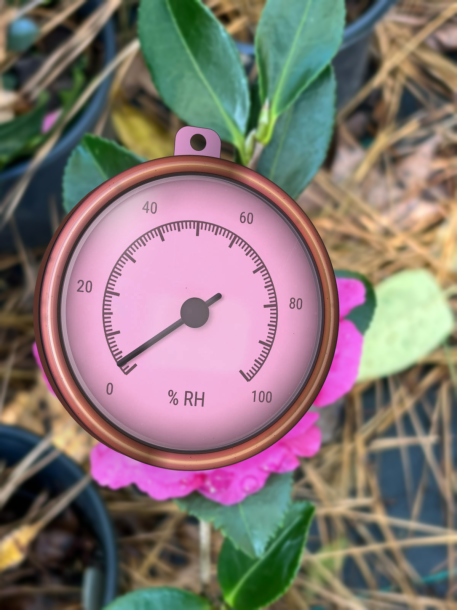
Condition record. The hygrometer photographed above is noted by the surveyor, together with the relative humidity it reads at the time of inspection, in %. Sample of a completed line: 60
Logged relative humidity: 3
